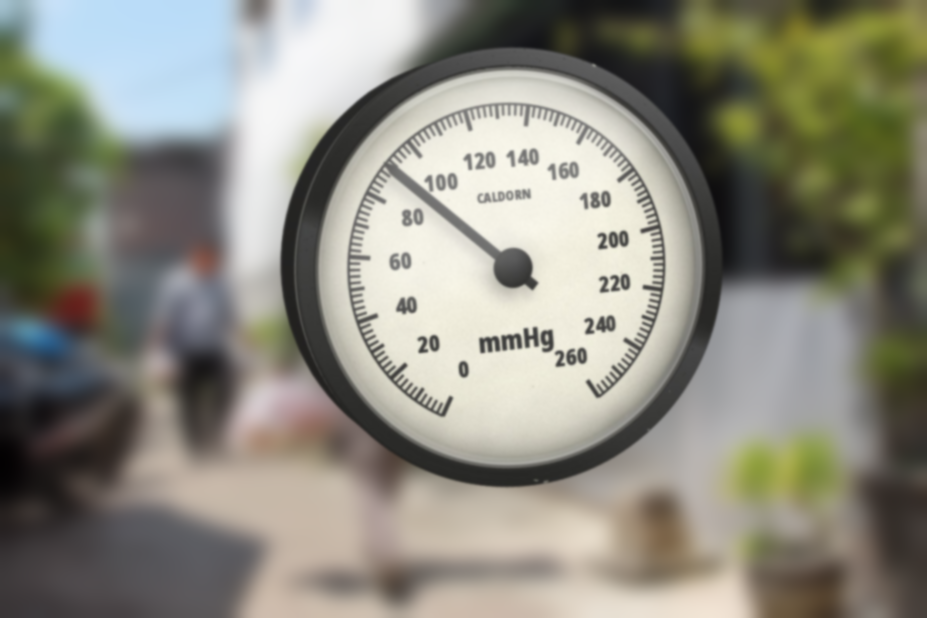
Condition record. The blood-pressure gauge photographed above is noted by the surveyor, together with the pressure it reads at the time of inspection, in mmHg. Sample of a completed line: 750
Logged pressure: 90
